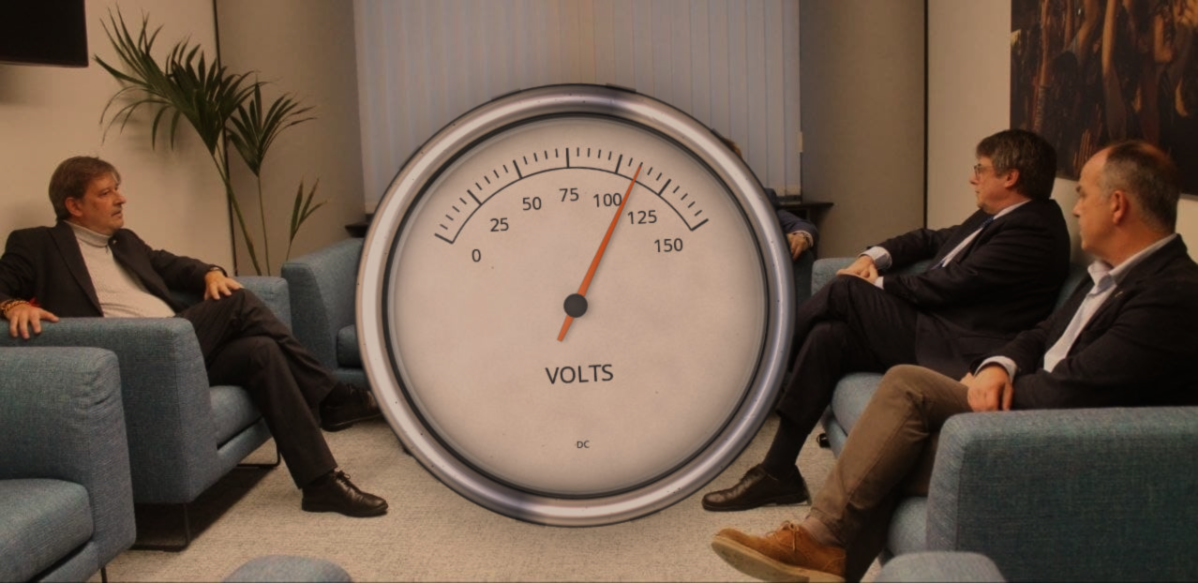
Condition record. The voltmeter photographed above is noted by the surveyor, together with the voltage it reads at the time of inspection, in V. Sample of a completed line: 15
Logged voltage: 110
